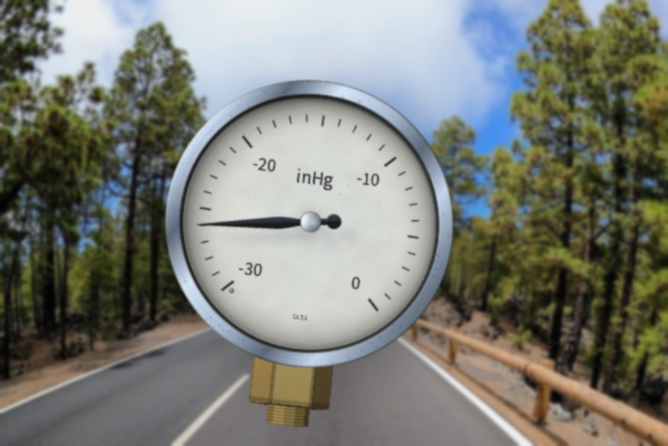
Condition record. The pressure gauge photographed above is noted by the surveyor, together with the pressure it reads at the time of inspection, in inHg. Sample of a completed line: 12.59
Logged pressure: -26
